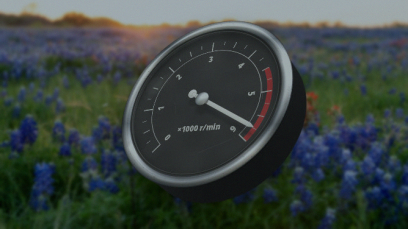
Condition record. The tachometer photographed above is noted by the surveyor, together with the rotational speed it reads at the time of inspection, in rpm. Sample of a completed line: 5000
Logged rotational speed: 5750
